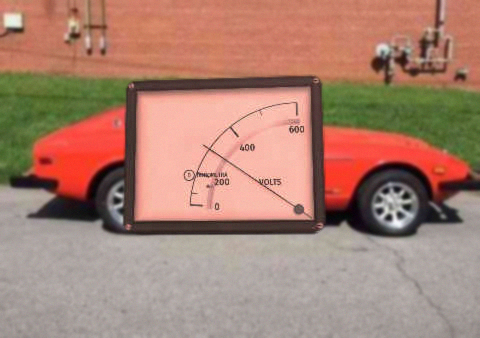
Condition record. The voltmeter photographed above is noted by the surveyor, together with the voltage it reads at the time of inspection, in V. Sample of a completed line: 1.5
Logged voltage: 300
